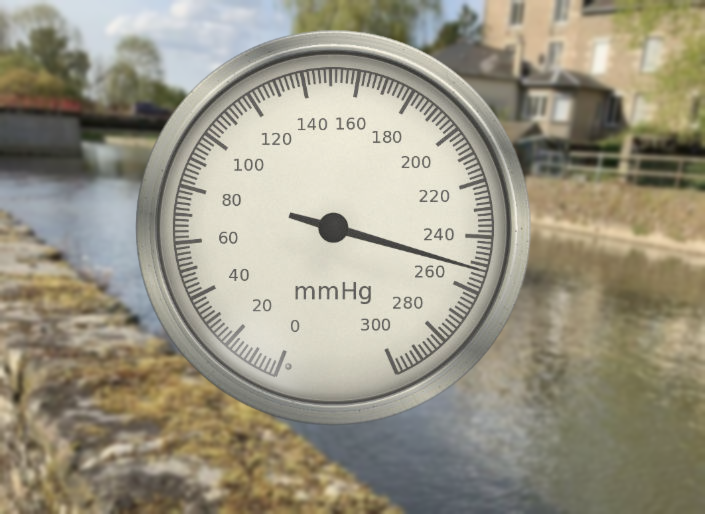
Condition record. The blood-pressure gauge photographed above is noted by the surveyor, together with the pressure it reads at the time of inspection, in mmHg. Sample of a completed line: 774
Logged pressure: 252
